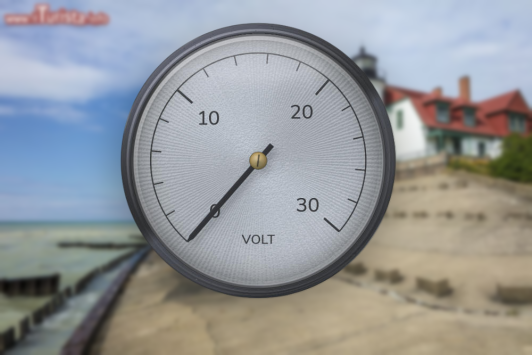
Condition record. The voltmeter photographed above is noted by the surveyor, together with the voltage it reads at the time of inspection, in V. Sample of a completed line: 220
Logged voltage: 0
